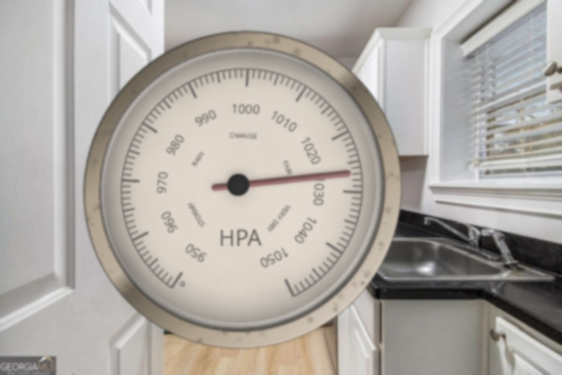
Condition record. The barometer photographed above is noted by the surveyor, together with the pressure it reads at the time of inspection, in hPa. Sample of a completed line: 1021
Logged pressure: 1027
